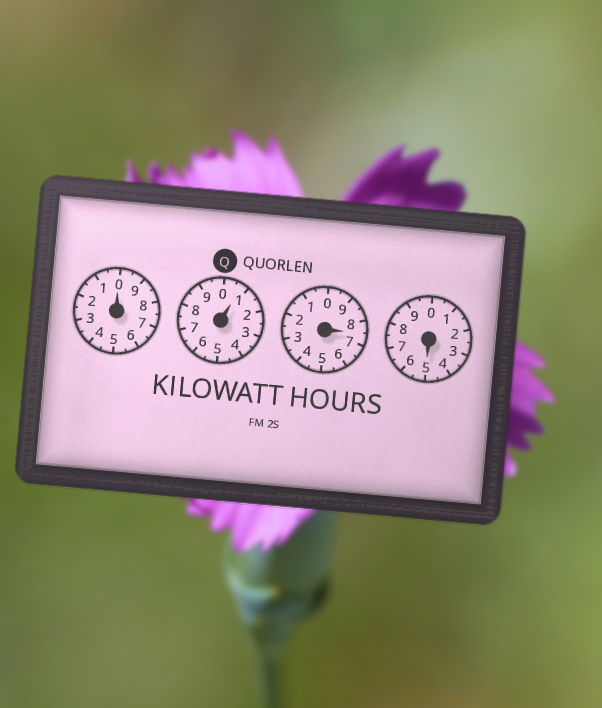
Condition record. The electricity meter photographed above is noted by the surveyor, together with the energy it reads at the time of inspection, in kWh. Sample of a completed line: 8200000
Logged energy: 75
